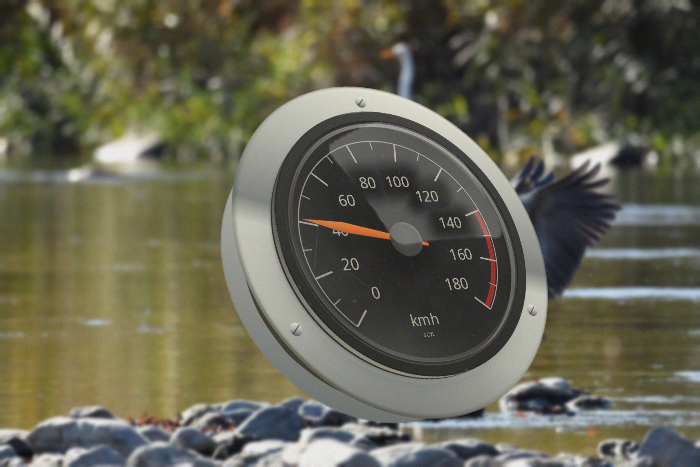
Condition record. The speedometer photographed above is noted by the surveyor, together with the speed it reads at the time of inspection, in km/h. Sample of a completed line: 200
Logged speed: 40
